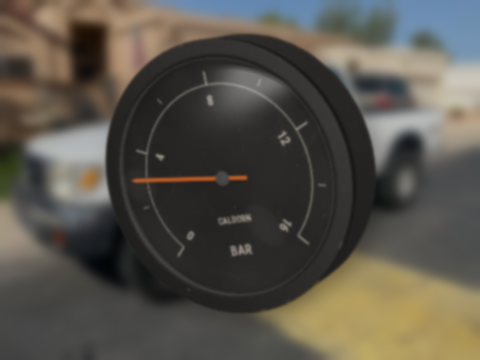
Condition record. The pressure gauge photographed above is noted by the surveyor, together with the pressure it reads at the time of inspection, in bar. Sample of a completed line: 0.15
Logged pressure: 3
